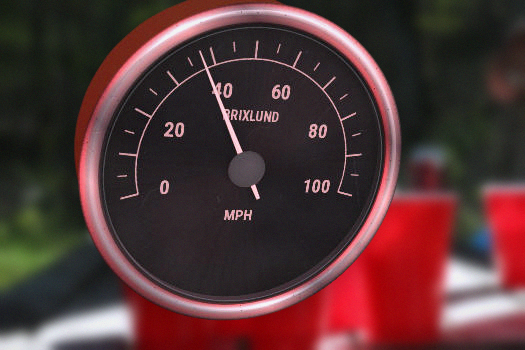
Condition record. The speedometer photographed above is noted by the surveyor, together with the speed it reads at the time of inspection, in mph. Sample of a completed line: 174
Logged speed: 37.5
